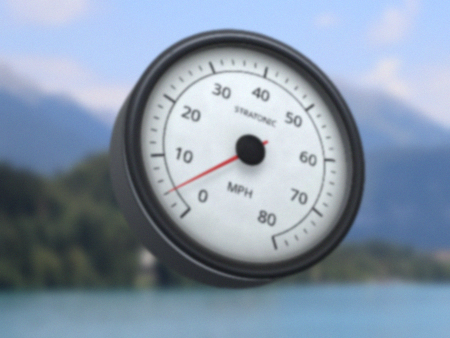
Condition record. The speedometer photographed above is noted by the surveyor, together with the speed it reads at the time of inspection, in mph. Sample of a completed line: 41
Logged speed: 4
